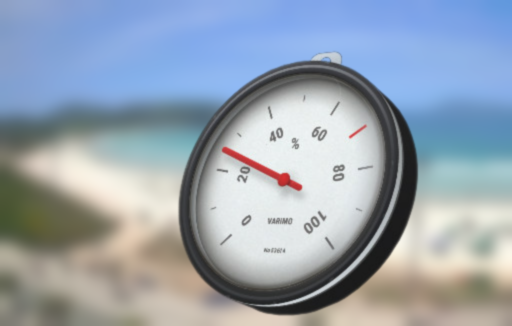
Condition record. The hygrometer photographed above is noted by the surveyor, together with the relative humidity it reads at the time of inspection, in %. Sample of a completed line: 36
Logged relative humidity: 25
